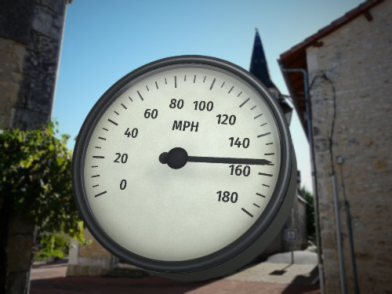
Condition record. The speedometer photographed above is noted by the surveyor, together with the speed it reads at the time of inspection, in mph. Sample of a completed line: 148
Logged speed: 155
